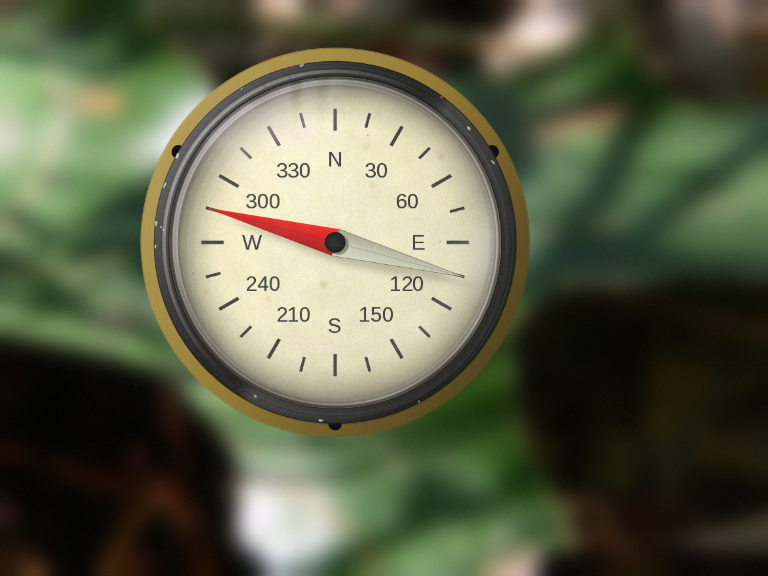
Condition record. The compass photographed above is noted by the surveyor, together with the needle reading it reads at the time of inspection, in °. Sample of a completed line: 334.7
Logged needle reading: 285
